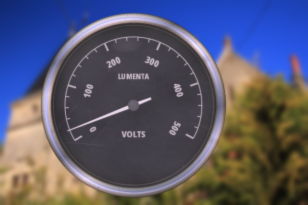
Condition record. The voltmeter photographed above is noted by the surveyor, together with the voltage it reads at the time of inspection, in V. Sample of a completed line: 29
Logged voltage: 20
